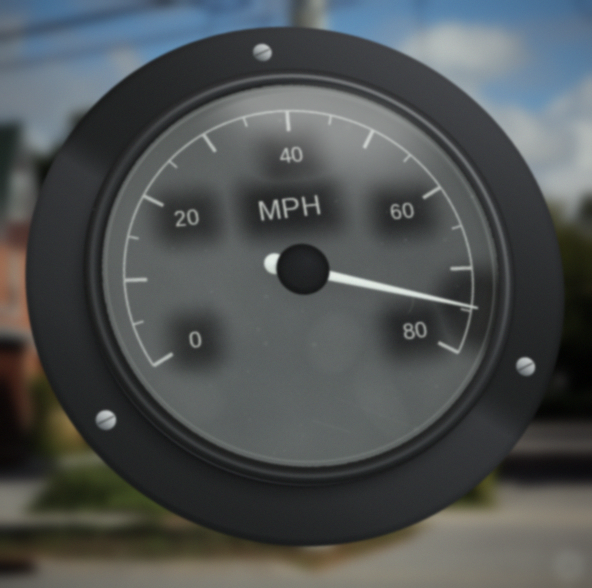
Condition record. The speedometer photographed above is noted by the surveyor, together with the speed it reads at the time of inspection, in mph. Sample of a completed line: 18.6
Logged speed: 75
